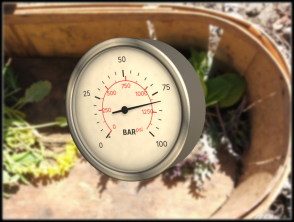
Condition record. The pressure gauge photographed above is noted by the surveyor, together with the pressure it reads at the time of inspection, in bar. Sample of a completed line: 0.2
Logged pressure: 80
